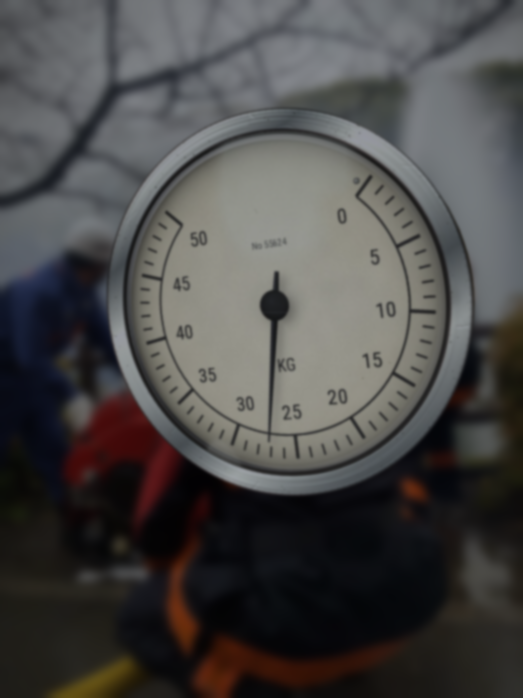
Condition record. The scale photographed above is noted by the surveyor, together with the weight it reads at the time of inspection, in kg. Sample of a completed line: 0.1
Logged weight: 27
